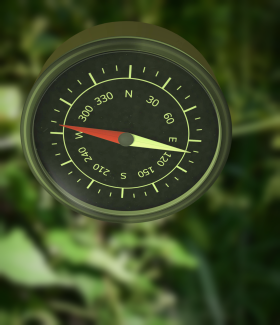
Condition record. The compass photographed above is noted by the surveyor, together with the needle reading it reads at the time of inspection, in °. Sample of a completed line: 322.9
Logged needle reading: 280
